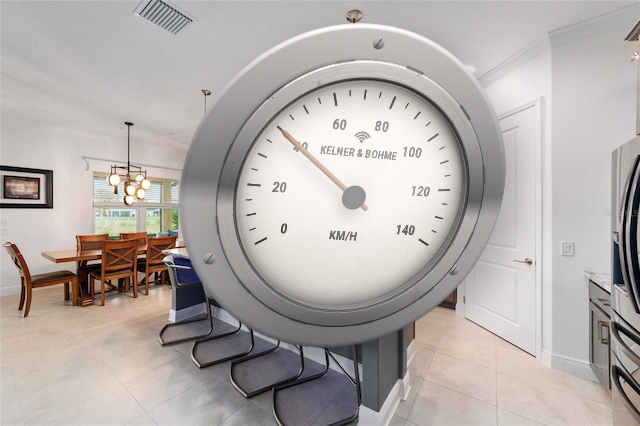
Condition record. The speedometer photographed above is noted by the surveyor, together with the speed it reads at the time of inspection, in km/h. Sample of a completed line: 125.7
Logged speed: 40
